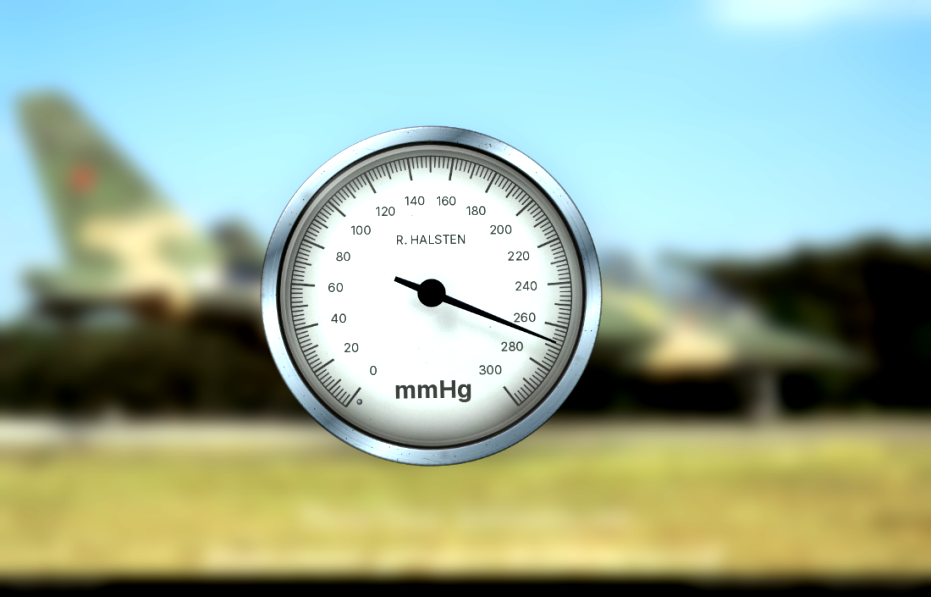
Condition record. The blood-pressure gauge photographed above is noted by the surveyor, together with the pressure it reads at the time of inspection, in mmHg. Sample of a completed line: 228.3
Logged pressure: 268
